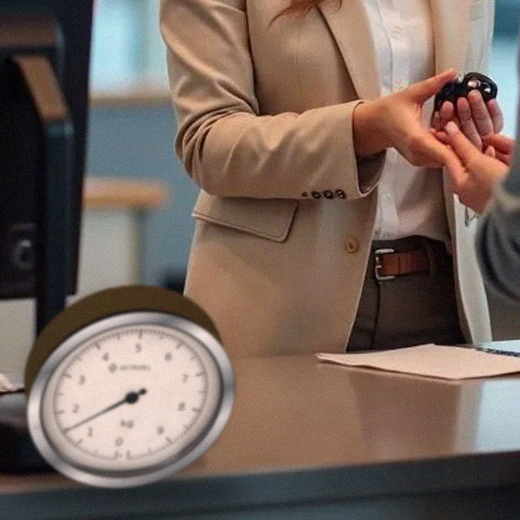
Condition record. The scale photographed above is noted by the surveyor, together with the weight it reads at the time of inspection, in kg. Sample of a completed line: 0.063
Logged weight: 1.5
